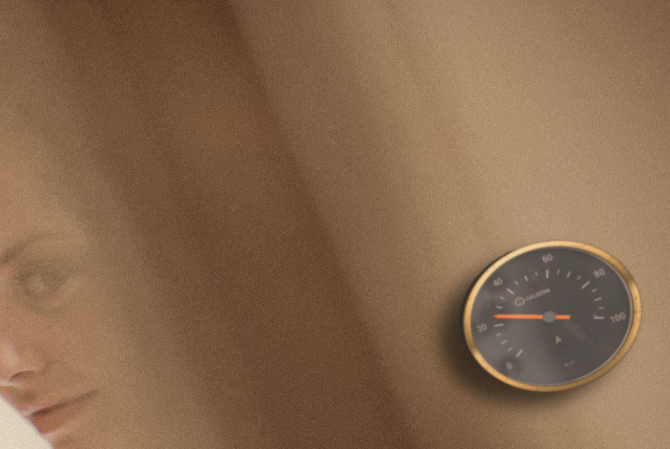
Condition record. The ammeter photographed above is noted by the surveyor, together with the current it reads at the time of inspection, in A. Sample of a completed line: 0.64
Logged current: 25
